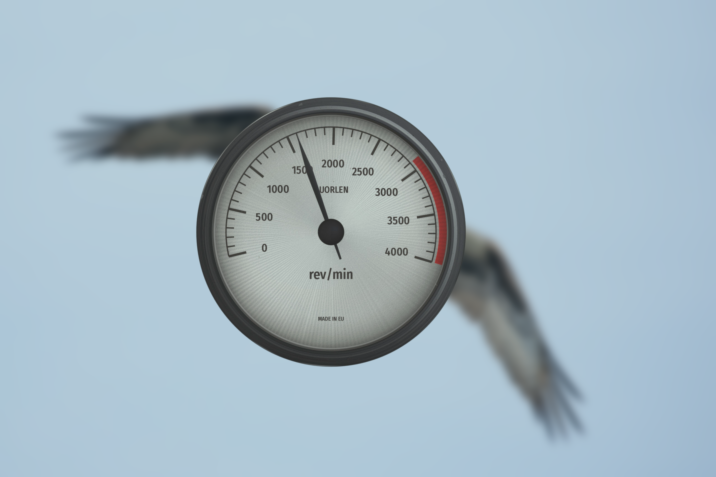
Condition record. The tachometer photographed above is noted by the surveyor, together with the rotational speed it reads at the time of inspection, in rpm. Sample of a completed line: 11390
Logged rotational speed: 1600
